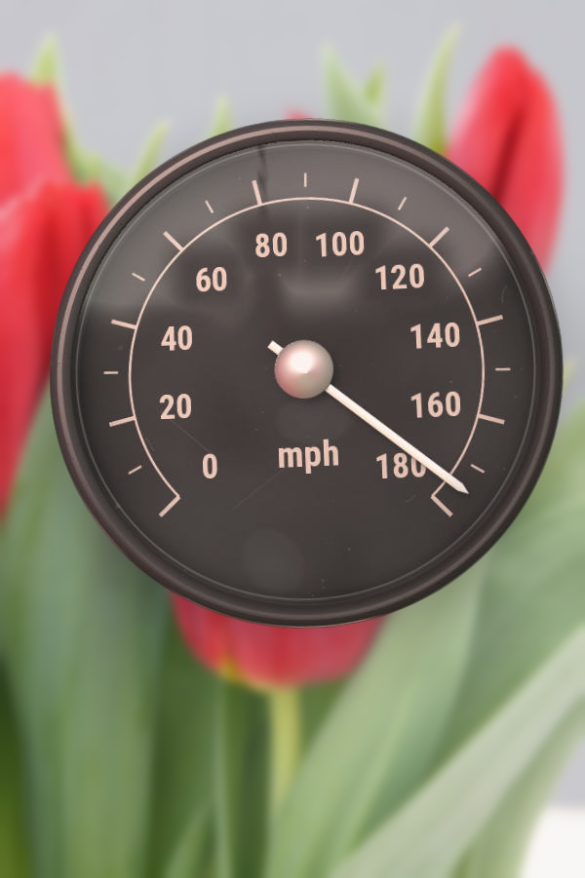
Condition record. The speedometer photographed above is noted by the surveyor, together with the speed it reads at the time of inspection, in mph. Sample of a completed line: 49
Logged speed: 175
